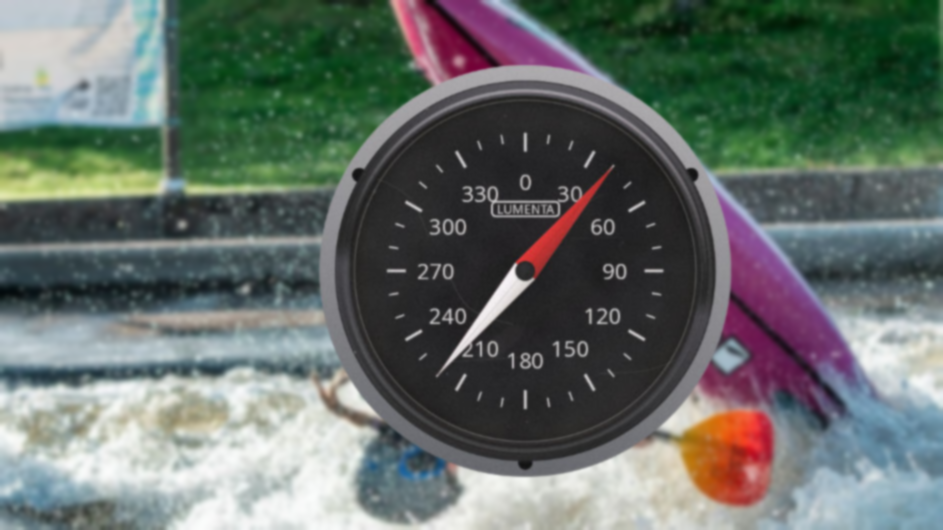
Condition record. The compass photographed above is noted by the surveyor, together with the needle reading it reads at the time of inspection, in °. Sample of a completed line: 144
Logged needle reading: 40
